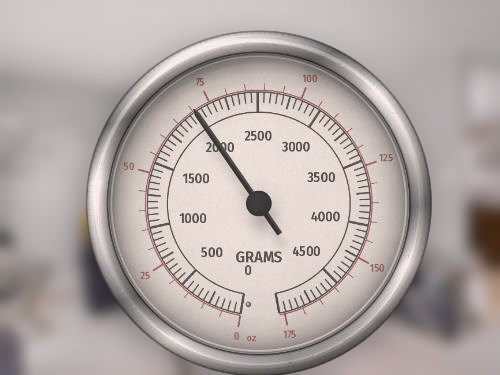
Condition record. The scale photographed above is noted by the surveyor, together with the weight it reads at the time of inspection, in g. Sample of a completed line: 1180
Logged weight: 2000
